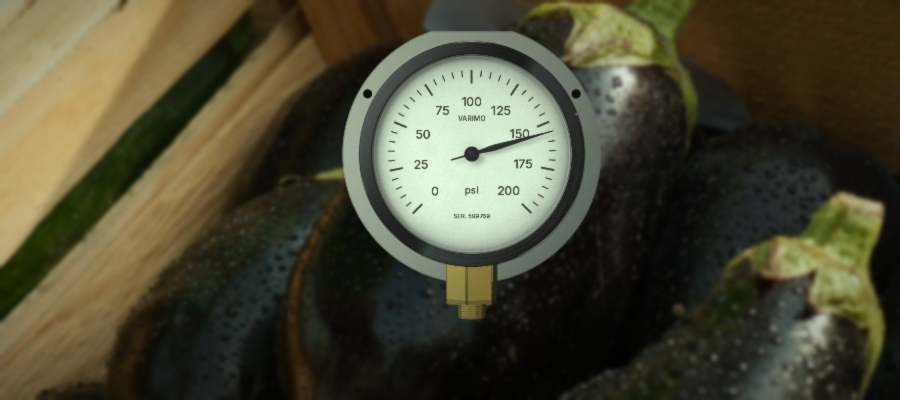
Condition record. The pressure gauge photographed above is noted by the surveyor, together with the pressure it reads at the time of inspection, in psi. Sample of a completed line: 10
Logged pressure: 155
